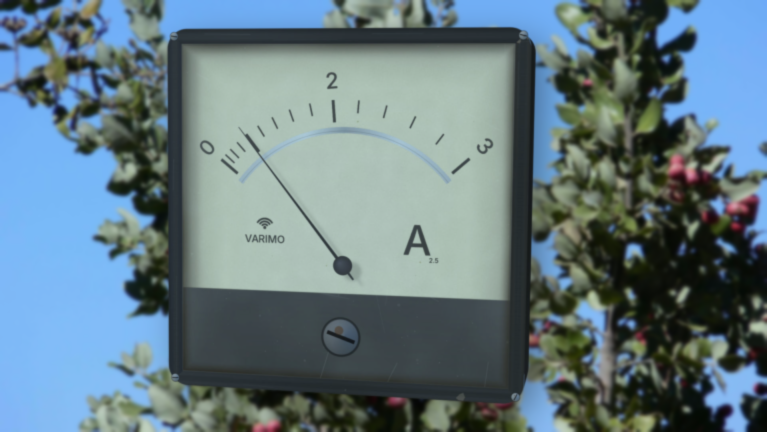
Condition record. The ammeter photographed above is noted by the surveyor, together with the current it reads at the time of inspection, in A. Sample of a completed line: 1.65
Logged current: 1
